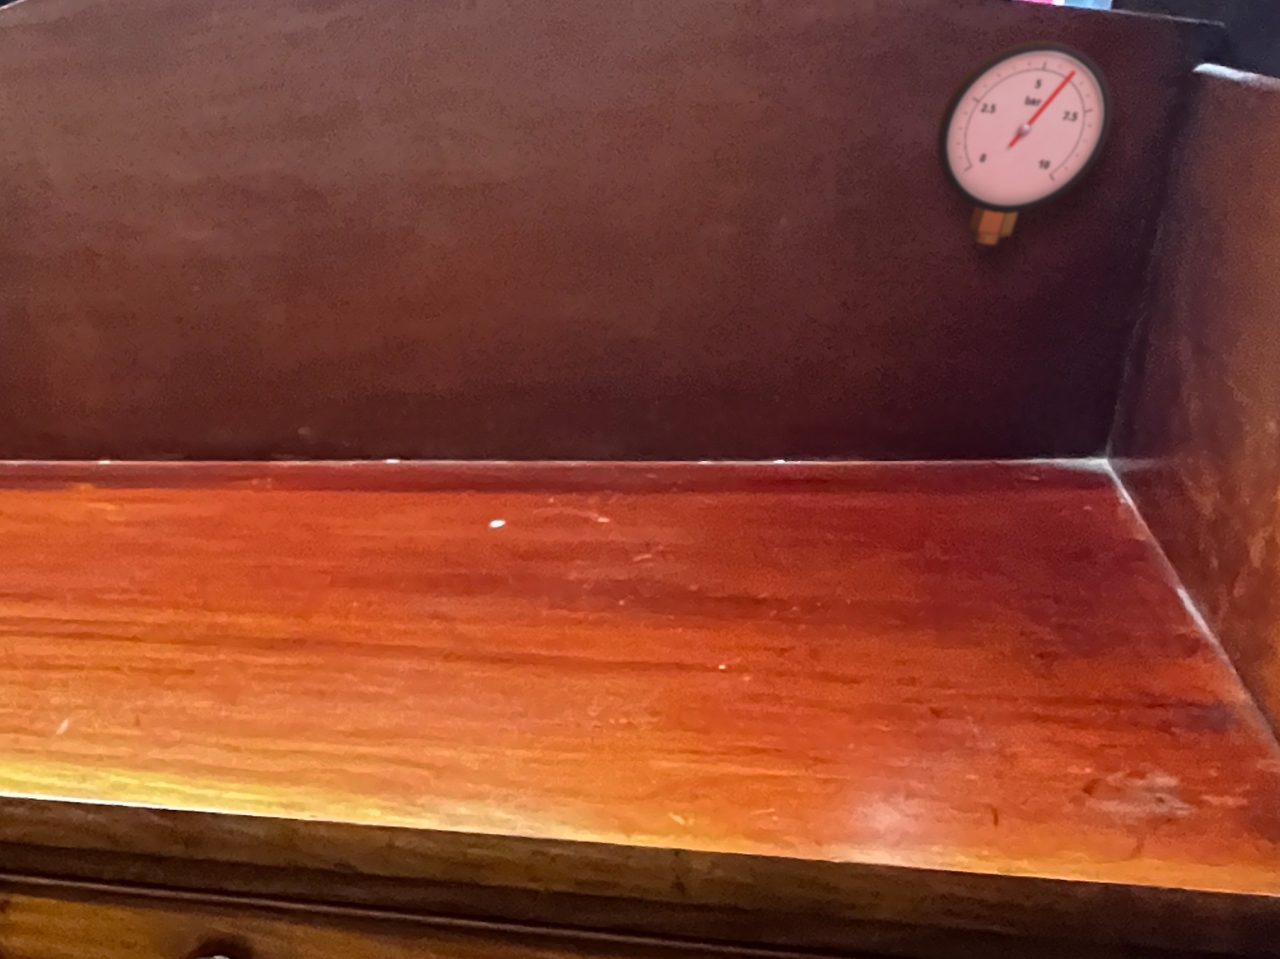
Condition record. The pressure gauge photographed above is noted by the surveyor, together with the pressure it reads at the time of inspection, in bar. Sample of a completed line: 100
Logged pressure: 6
